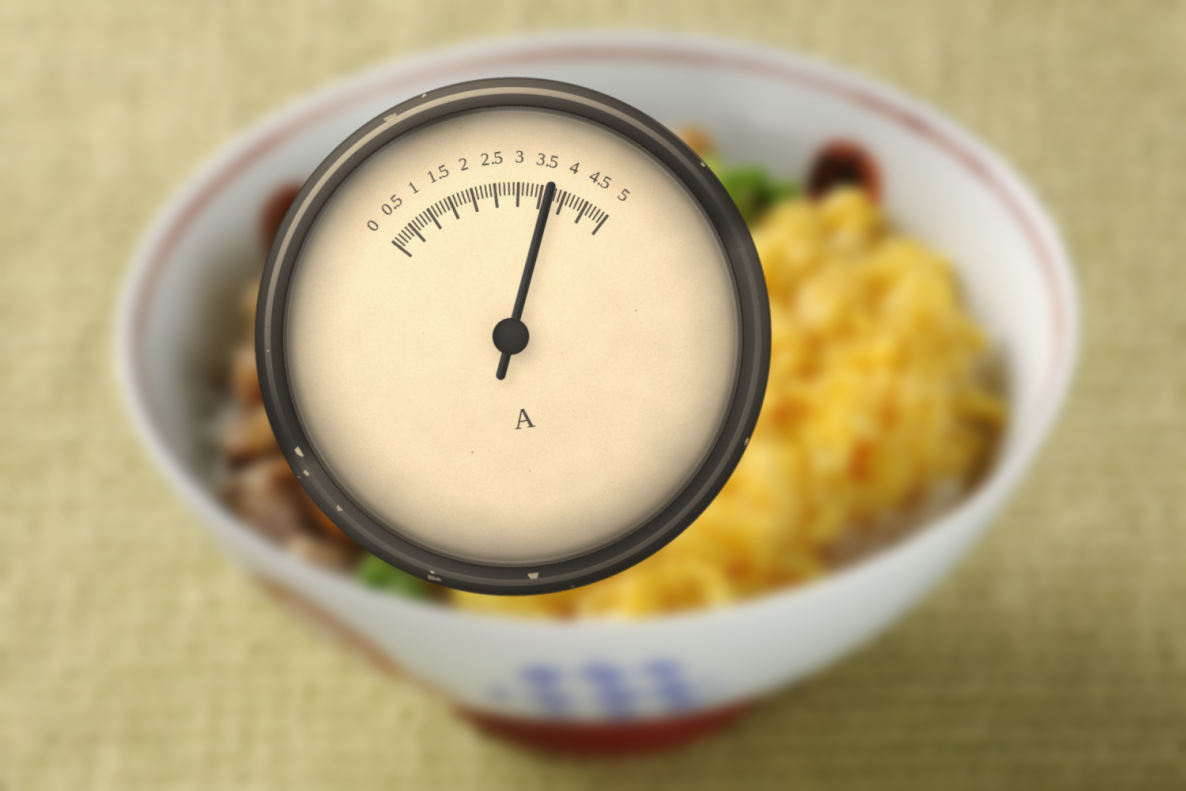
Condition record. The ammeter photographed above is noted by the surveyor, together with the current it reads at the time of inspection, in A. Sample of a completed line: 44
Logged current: 3.7
